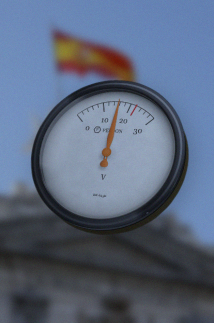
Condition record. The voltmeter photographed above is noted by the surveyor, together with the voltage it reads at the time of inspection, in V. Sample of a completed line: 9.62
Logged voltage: 16
